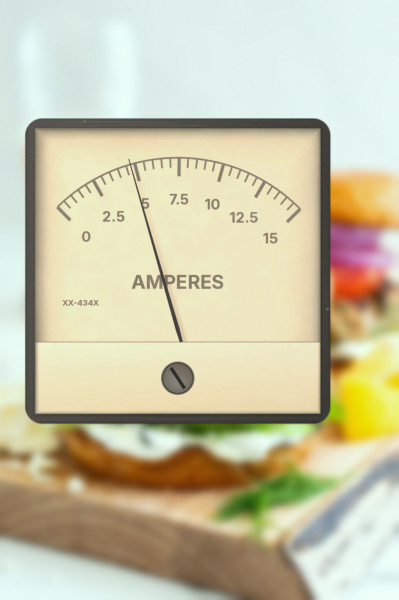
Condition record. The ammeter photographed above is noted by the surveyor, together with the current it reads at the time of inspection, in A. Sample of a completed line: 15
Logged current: 4.75
